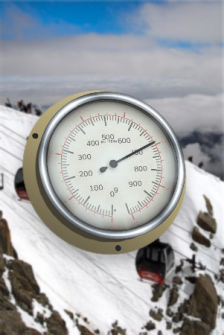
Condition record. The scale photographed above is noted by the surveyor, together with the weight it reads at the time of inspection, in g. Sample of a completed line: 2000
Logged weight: 700
